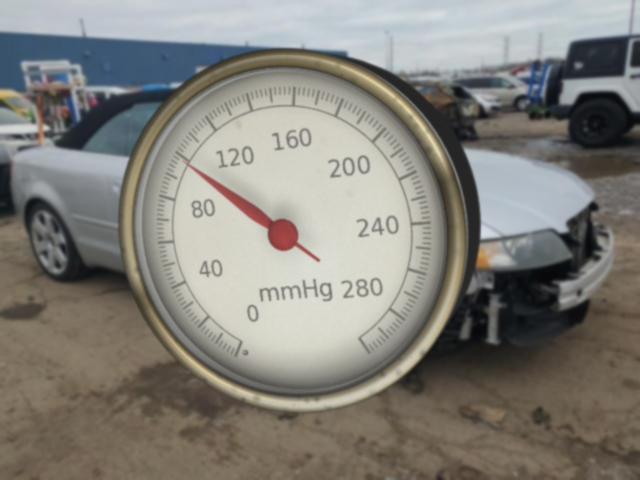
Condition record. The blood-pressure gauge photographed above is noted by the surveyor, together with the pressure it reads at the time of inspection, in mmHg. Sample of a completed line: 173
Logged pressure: 100
